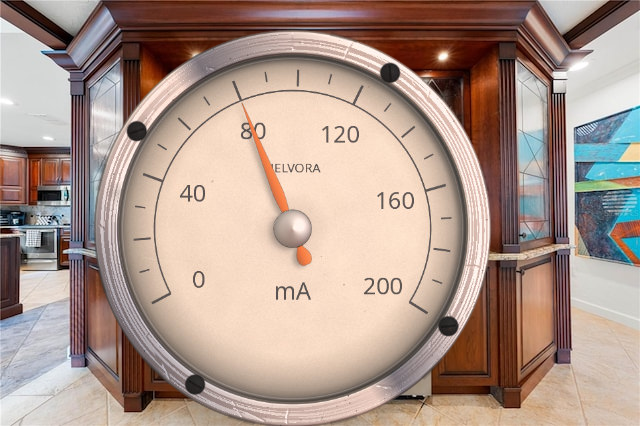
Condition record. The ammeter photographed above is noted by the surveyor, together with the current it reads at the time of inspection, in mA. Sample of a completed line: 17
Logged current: 80
